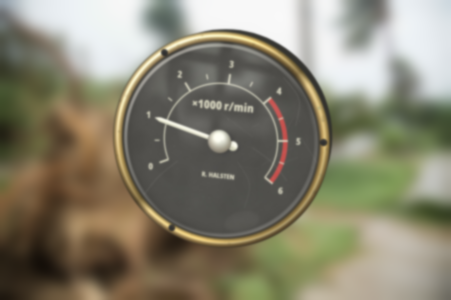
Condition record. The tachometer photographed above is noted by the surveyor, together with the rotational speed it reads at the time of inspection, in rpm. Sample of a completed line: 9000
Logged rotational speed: 1000
